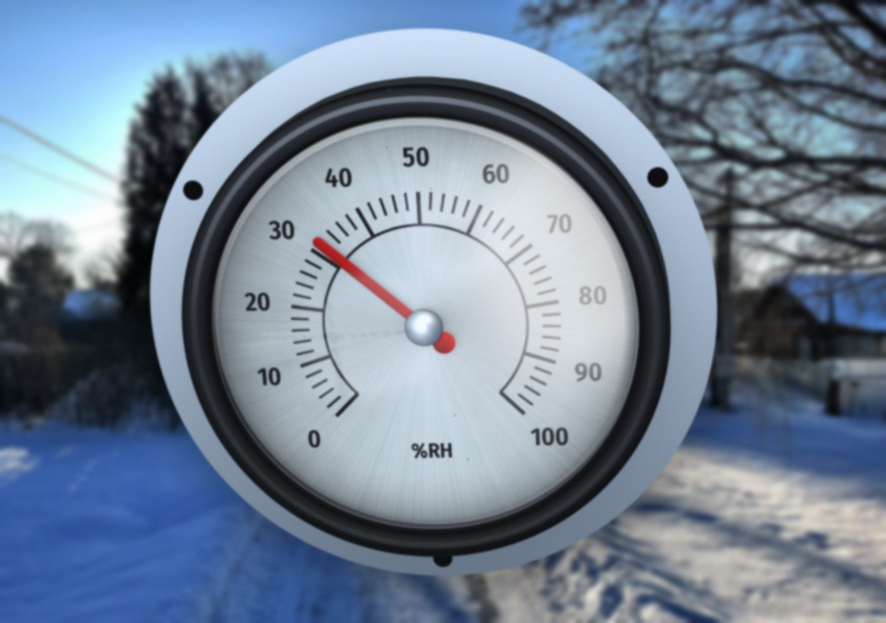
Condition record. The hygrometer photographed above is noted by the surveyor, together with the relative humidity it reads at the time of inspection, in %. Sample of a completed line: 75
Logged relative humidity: 32
